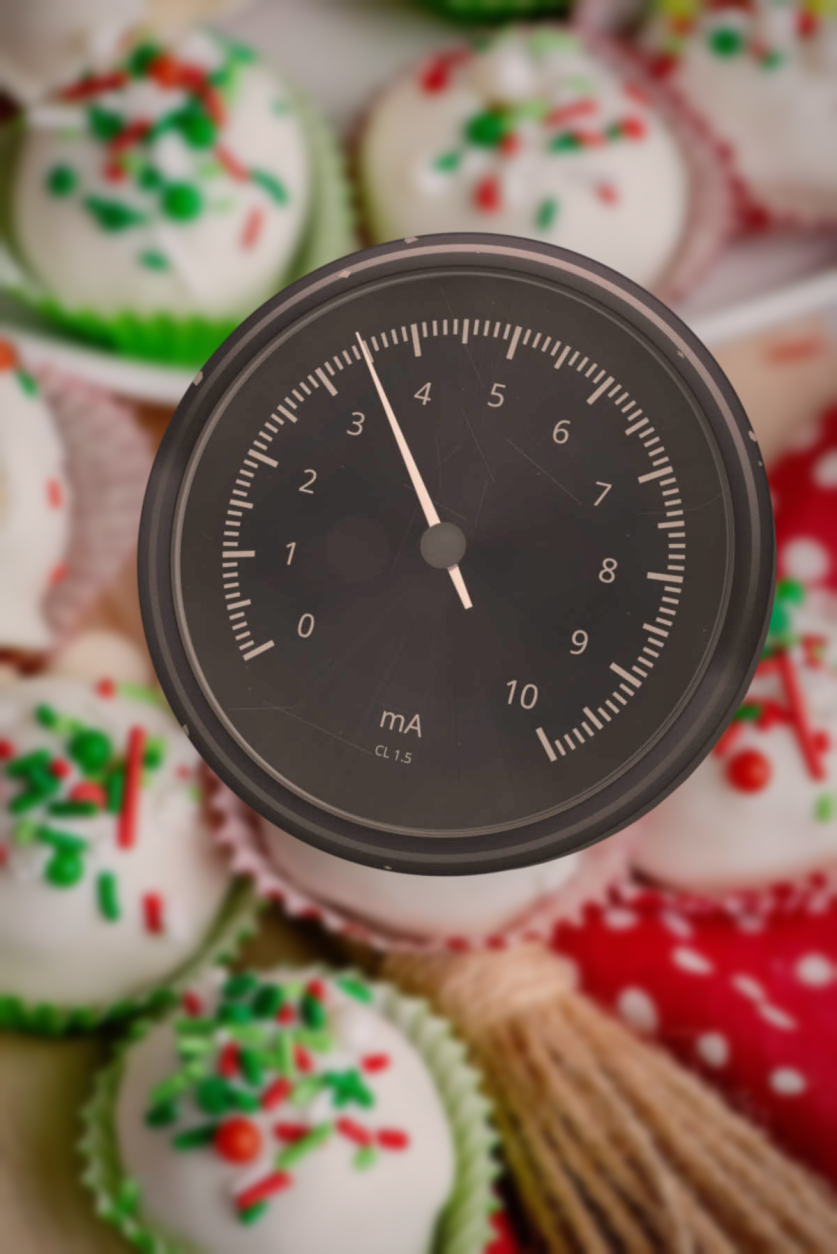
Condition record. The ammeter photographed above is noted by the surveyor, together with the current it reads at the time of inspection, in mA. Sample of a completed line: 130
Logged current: 3.5
